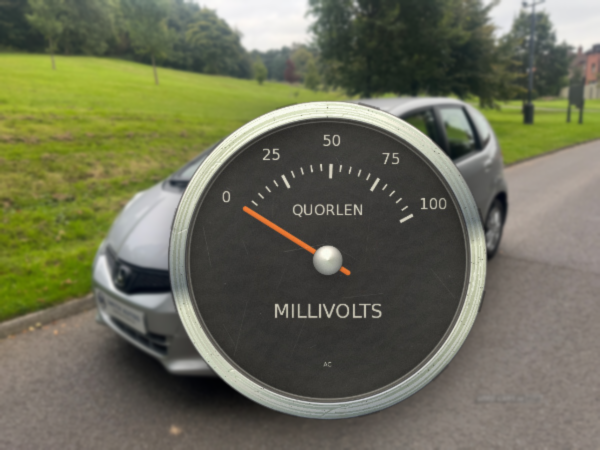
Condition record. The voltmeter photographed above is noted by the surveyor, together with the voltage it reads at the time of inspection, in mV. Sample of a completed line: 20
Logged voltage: 0
